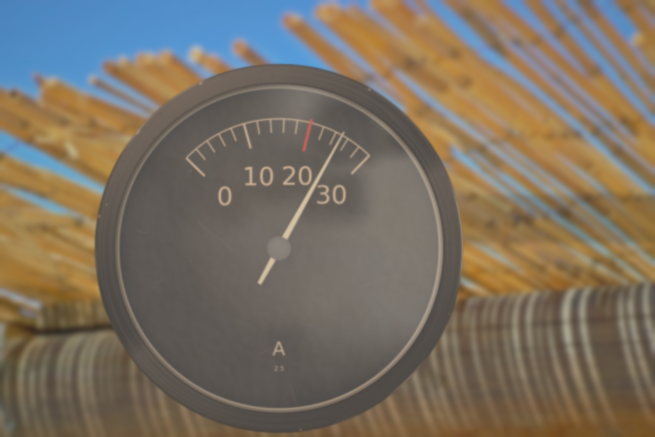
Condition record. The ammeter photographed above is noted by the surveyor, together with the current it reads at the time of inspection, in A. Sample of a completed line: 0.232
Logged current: 25
